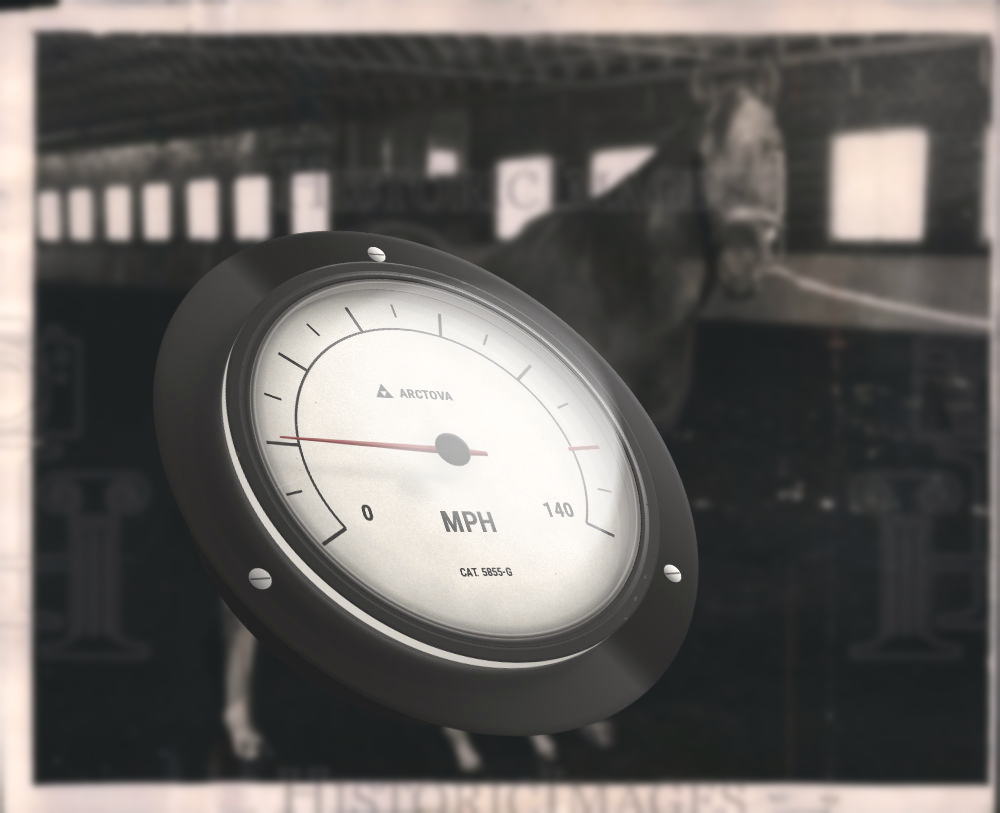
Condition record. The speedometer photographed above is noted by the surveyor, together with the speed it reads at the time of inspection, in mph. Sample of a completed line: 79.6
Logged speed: 20
